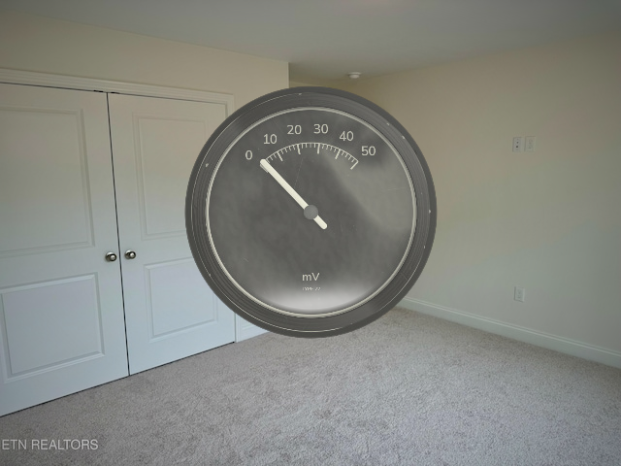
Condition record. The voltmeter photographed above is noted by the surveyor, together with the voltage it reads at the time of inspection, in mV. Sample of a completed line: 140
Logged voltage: 2
